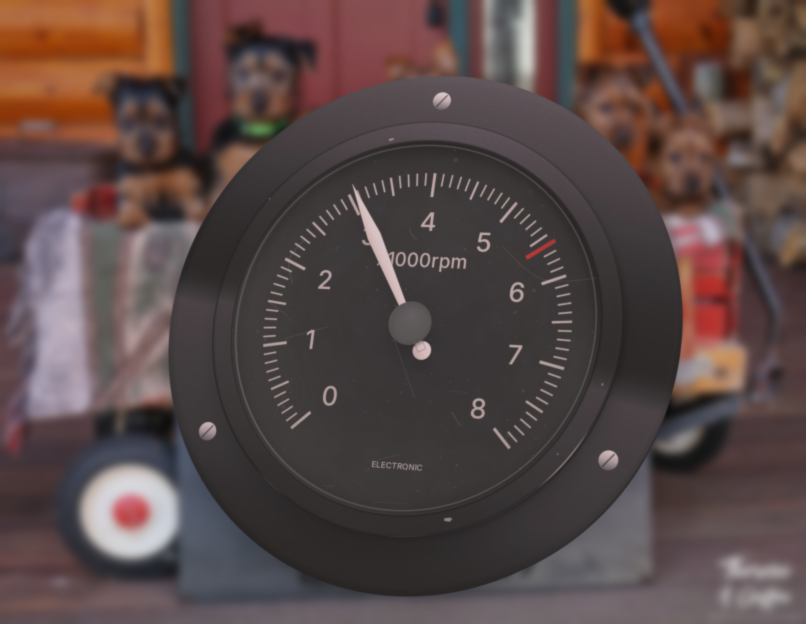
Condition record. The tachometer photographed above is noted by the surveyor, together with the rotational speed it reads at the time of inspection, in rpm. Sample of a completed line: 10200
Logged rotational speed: 3100
